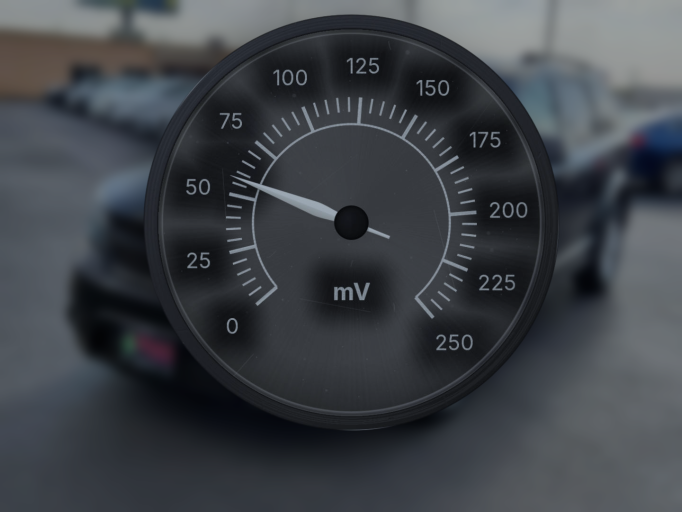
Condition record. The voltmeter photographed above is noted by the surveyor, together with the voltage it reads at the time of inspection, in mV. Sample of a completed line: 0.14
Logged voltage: 57.5
